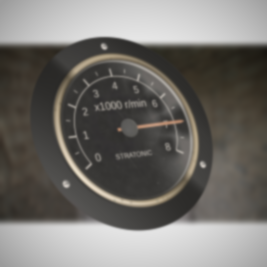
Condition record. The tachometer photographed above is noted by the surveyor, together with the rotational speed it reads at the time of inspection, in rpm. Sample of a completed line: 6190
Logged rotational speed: 7000
